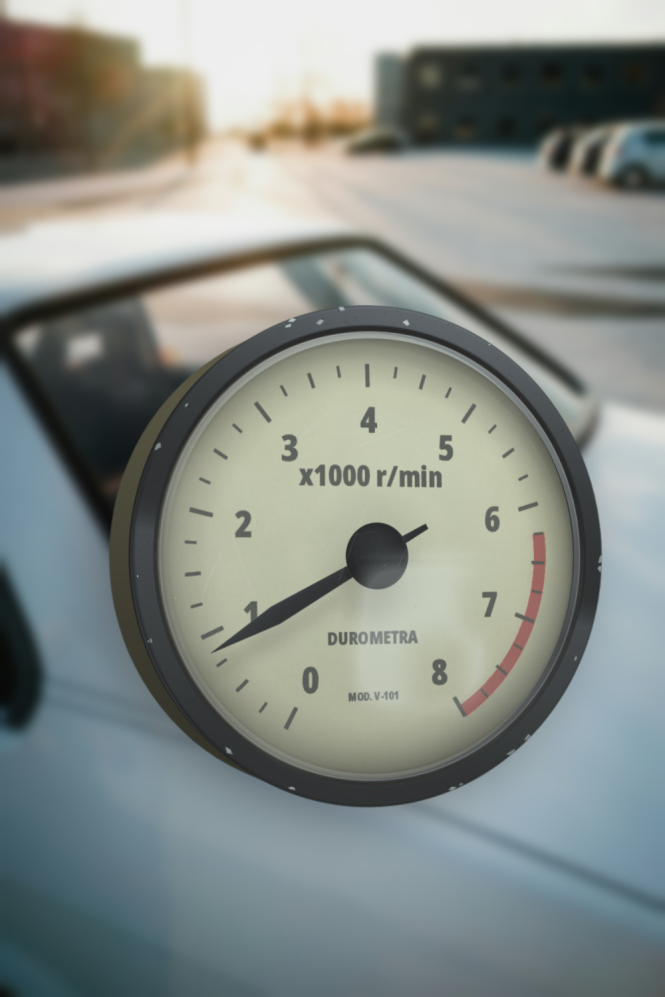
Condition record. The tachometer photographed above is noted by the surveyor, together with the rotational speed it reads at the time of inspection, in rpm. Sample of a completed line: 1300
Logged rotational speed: 875
